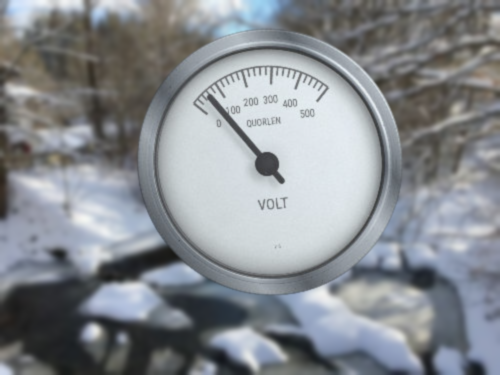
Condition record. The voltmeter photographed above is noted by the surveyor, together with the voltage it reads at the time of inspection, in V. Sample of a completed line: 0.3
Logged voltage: 60
